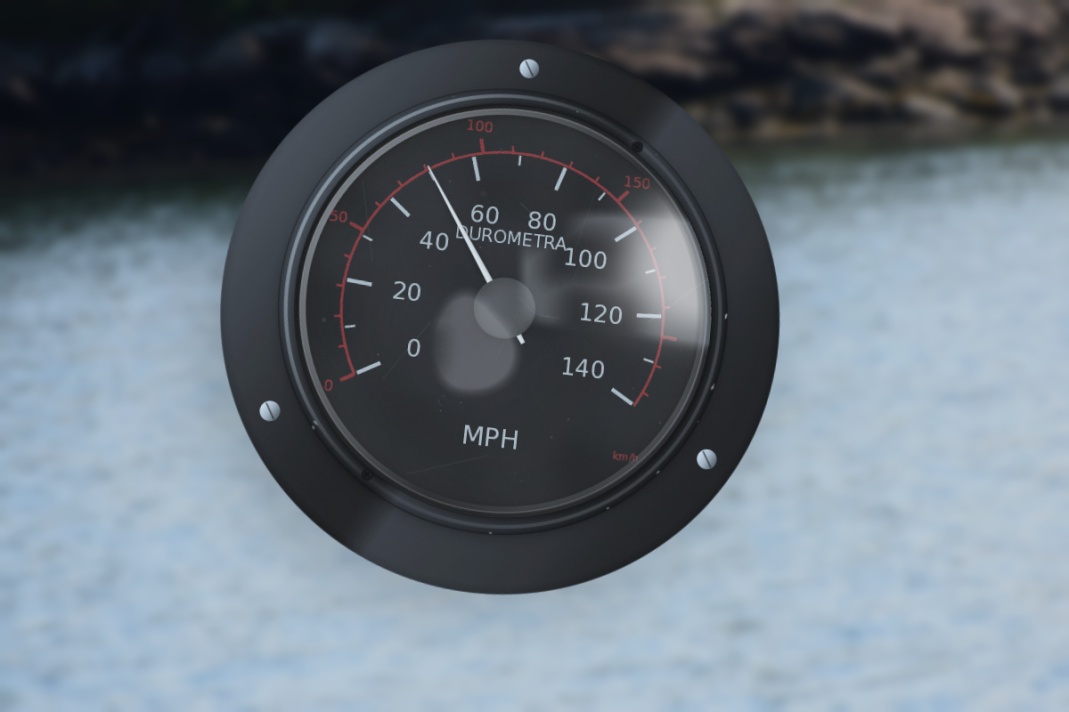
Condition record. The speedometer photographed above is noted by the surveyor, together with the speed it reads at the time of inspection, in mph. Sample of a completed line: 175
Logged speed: 50
